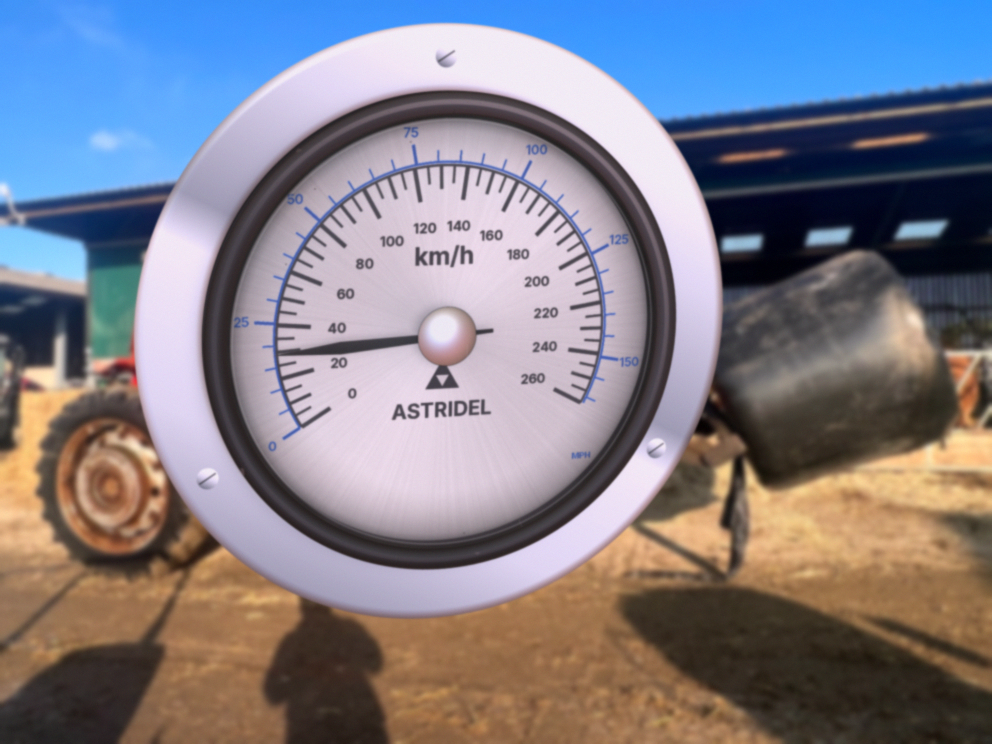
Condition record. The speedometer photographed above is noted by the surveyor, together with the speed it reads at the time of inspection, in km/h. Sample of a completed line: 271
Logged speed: 30
